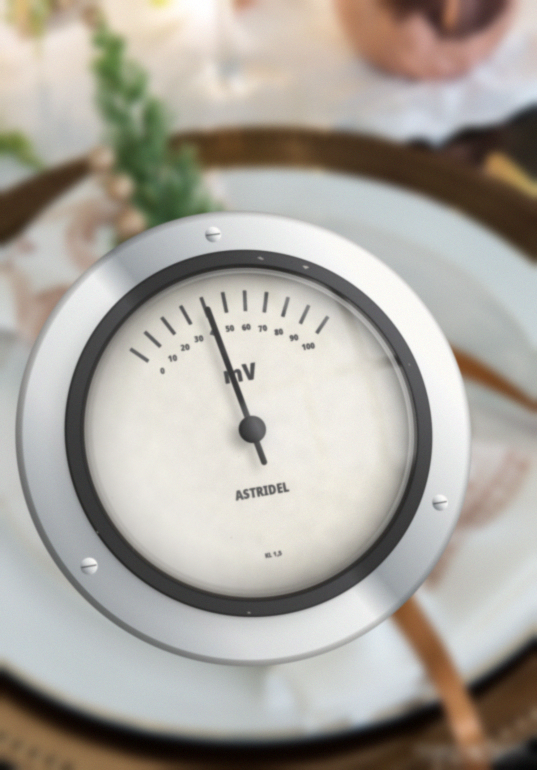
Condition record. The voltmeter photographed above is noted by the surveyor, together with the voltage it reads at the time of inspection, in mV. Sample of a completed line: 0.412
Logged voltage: 40
